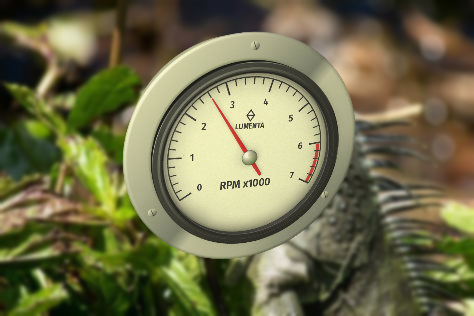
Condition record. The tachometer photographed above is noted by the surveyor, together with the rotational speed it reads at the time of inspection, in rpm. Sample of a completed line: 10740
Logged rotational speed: 2600
